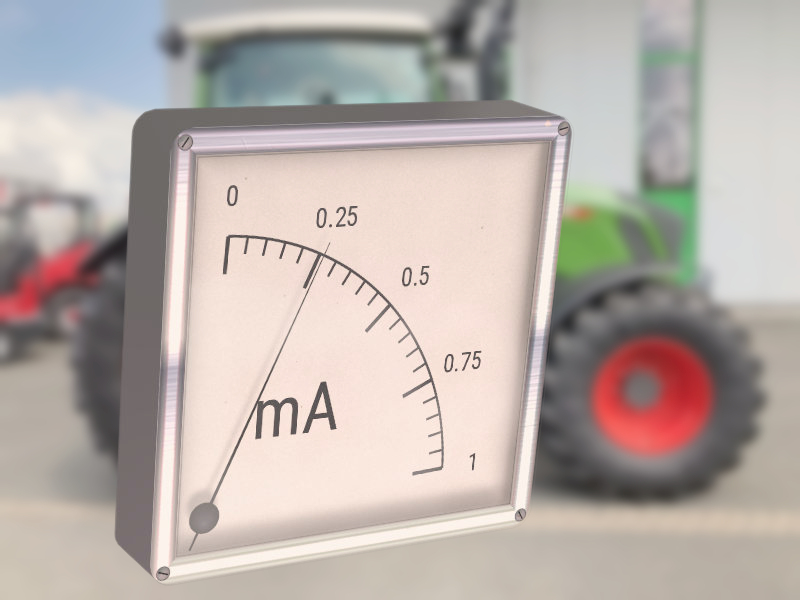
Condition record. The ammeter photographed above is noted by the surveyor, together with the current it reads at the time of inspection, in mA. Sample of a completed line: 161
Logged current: 0.25
